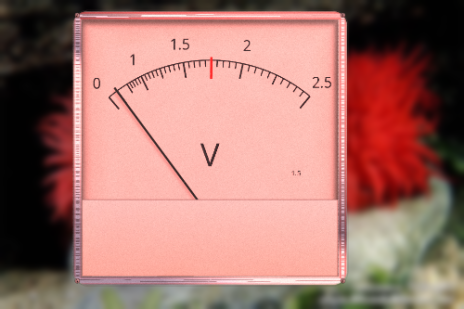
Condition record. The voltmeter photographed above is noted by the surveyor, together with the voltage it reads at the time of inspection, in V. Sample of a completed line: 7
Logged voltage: 0.5
